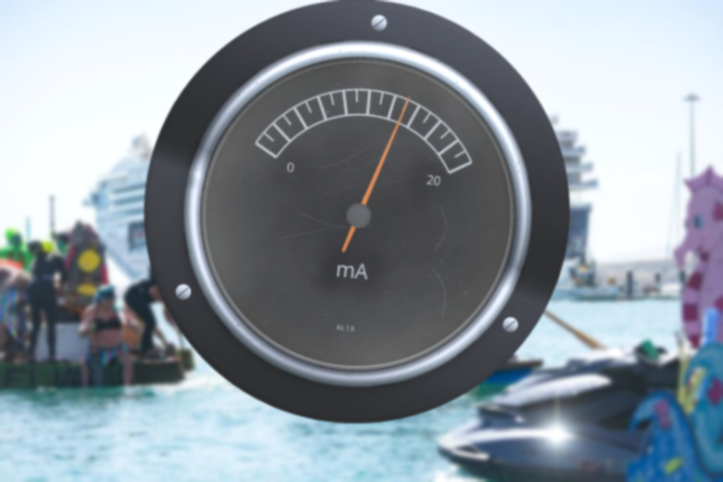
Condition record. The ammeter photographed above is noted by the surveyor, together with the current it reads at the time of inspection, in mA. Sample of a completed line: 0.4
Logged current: 13
